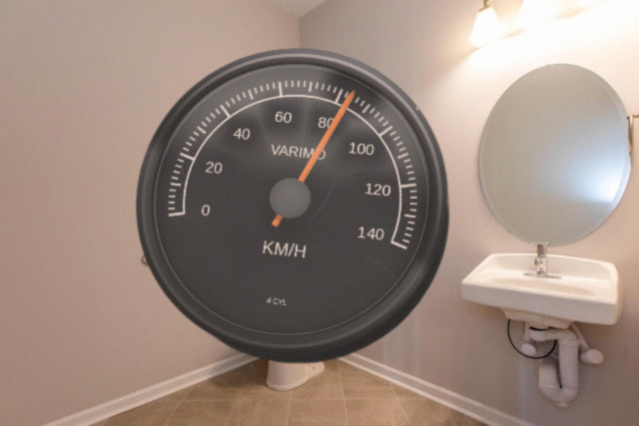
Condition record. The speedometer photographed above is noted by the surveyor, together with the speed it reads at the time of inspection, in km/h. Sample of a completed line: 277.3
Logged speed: 84
